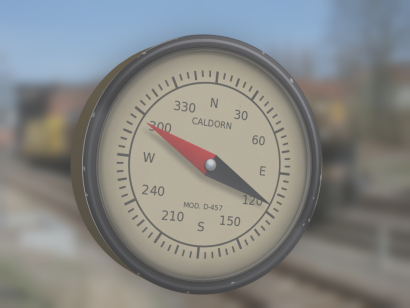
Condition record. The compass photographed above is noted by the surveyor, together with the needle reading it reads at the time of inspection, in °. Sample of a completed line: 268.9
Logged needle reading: 295
